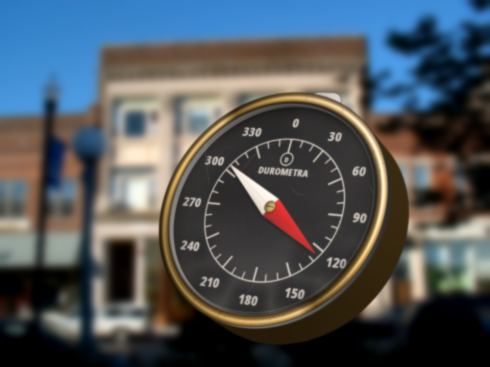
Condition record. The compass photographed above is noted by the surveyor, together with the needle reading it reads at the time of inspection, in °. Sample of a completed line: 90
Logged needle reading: 125
